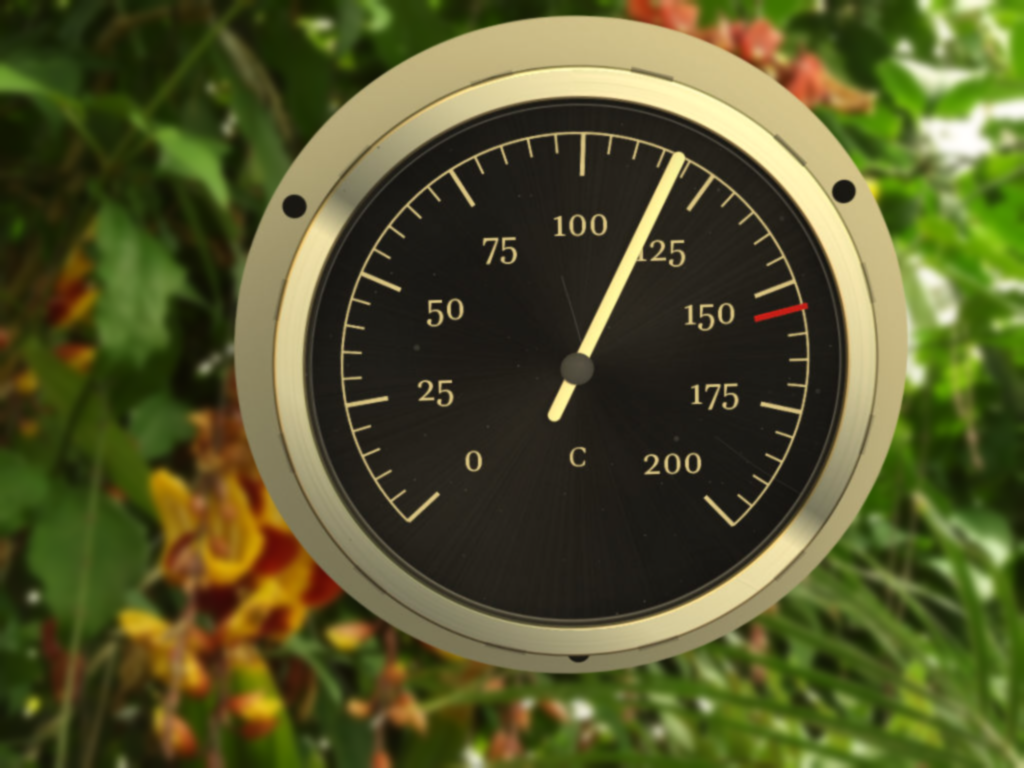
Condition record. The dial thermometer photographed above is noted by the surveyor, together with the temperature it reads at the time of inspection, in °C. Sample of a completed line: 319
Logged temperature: 117.5
